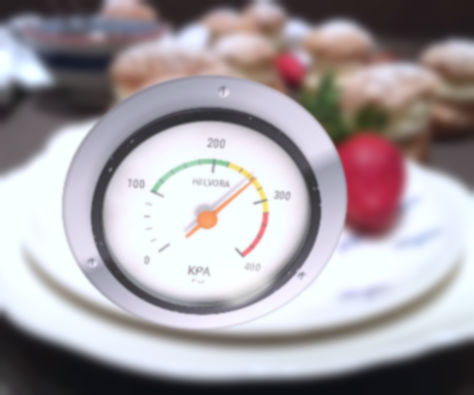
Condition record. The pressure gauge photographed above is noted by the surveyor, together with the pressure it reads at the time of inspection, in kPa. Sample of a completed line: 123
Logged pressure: 260
